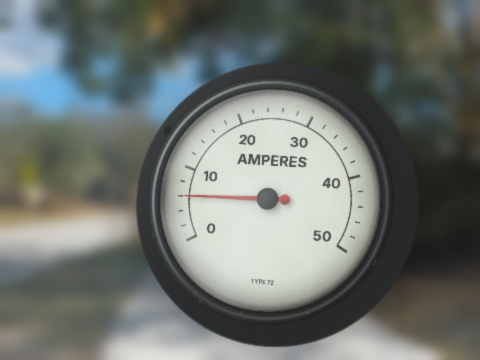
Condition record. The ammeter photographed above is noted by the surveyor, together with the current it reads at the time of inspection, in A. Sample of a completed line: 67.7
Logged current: 6
